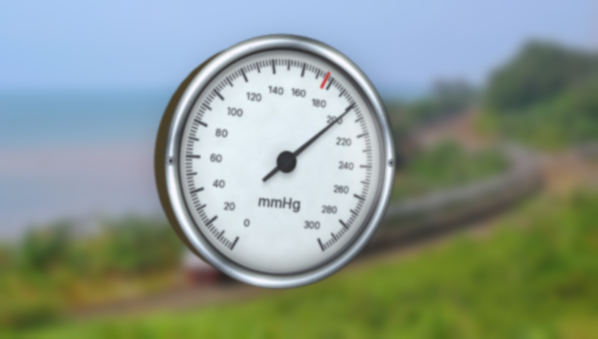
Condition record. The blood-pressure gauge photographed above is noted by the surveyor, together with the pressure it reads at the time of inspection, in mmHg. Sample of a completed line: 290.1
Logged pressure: 200
